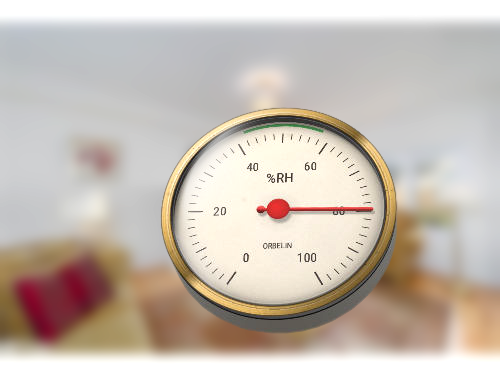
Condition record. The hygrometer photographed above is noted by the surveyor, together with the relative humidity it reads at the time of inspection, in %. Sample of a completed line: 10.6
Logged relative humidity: 80
